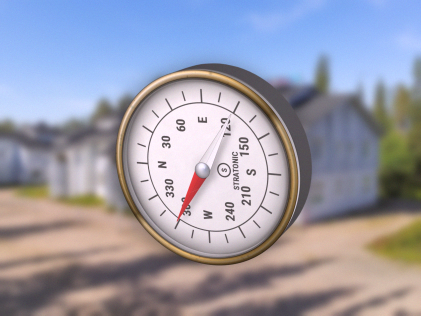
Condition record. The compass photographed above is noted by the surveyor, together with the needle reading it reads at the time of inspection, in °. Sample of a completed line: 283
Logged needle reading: 300
